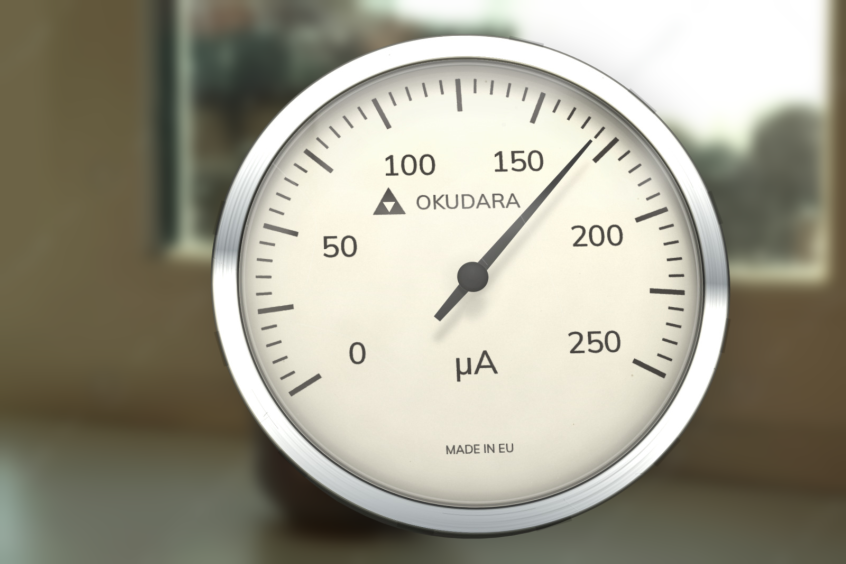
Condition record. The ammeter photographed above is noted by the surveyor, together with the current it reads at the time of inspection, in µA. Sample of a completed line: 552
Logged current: 170
